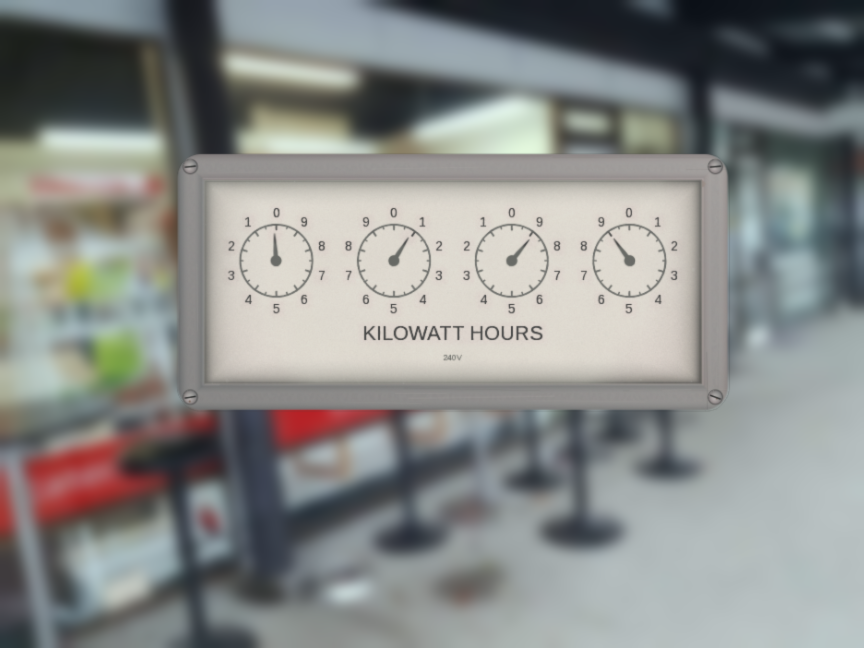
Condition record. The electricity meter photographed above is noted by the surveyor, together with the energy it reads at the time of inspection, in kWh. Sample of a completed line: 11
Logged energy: 89
